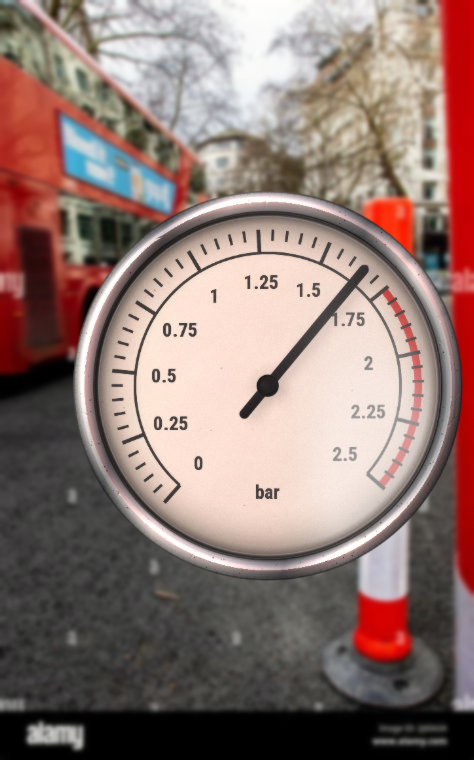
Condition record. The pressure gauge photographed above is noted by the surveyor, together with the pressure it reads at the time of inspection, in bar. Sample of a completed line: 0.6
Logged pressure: 1.65
